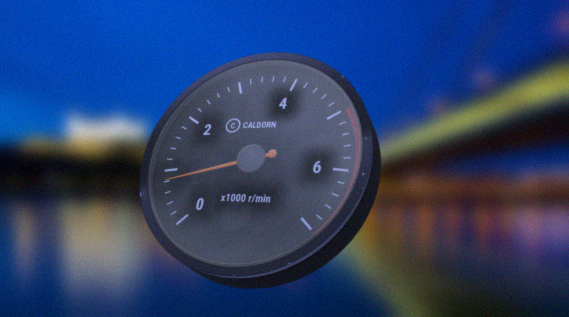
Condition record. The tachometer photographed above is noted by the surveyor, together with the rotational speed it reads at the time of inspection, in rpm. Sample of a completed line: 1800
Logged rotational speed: 800
